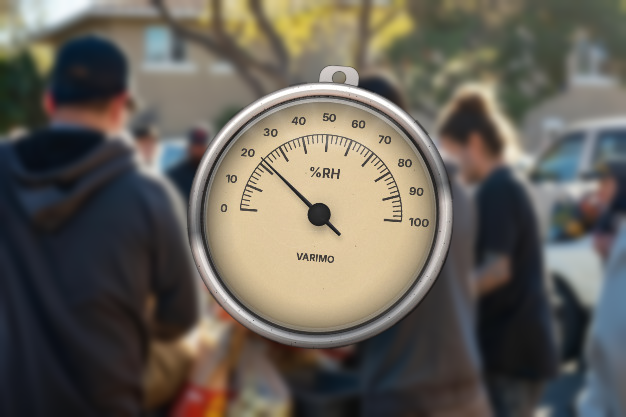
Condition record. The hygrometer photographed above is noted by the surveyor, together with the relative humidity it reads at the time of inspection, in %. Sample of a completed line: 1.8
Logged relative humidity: 22
